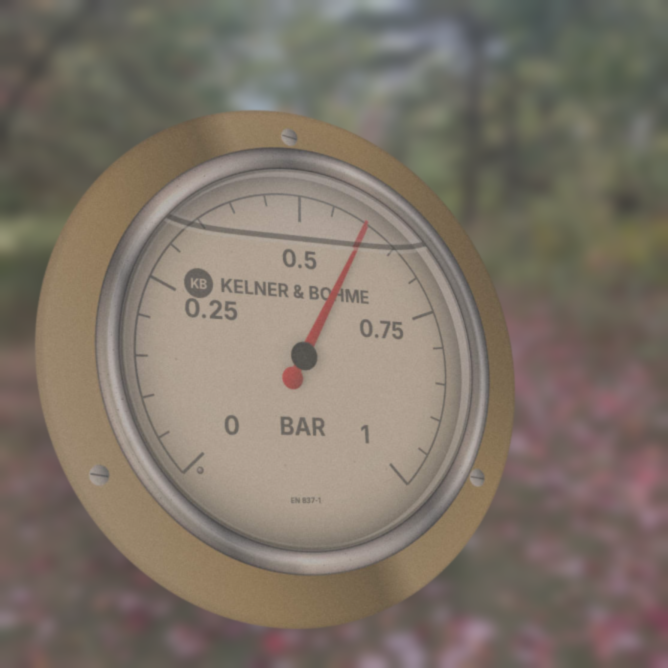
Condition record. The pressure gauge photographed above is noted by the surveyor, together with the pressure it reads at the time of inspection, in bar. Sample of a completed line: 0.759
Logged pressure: 0.6
